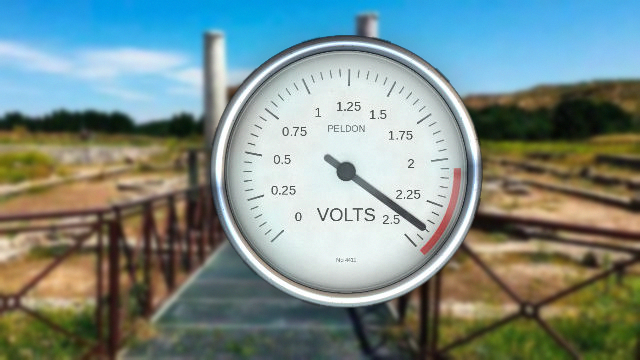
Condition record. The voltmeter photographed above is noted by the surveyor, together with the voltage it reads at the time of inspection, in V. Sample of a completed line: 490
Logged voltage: 2.4
